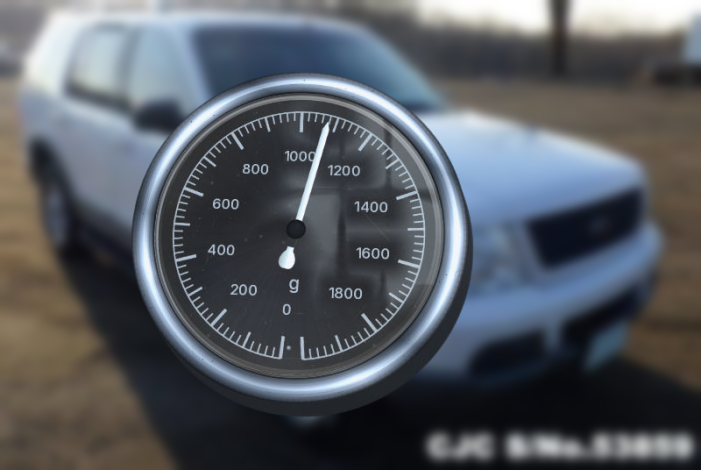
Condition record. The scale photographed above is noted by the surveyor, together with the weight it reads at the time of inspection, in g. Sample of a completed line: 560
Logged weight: 1080
